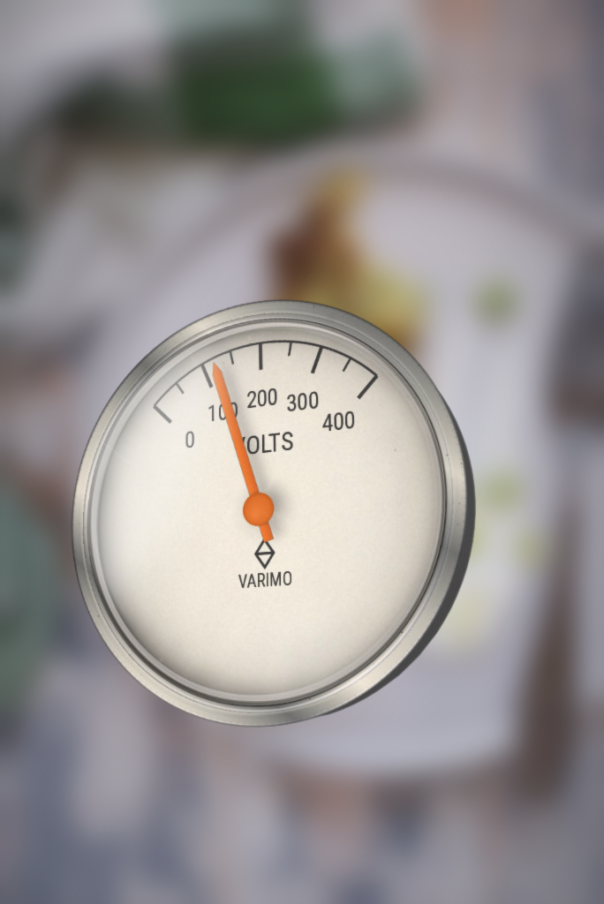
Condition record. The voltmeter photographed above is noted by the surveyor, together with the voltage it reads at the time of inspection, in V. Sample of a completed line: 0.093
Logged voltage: 125
